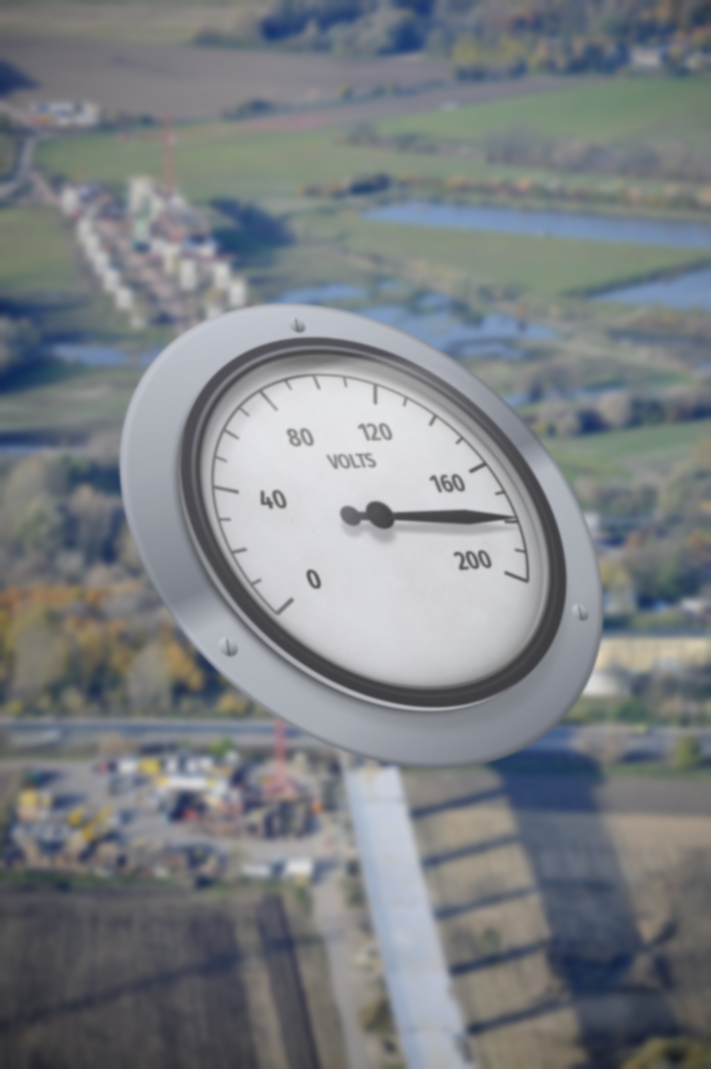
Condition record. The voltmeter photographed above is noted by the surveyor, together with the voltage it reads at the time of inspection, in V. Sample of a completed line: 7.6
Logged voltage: 180
